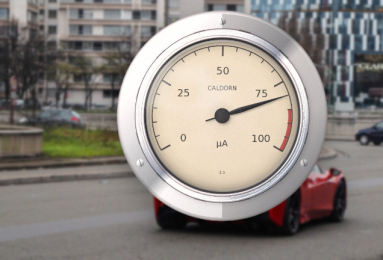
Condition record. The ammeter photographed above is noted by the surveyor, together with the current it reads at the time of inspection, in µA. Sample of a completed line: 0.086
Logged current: 80
